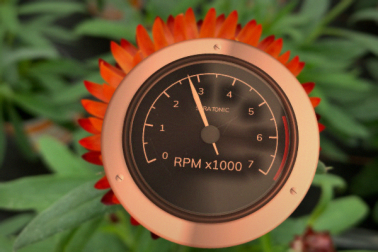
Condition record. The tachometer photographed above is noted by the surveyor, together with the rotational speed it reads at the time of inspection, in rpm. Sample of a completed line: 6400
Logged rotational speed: 2750
